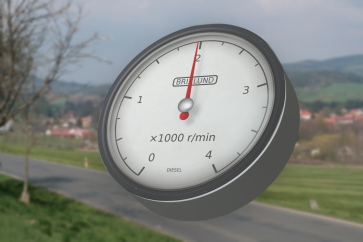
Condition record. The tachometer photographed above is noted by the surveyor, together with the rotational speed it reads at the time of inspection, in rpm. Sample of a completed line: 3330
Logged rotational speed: 2000
